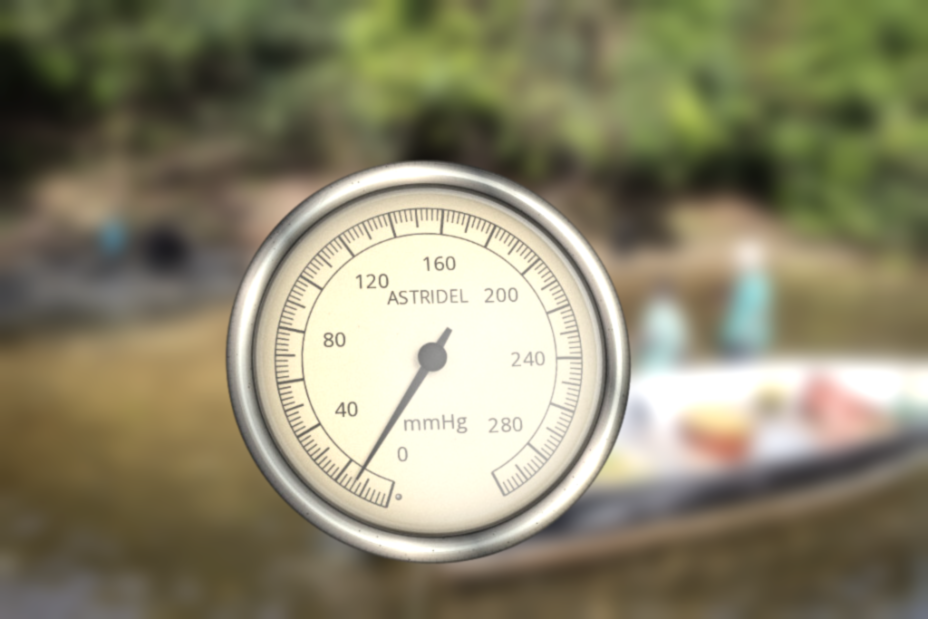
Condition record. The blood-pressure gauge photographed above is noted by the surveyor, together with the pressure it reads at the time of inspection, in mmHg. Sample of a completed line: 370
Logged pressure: 14
